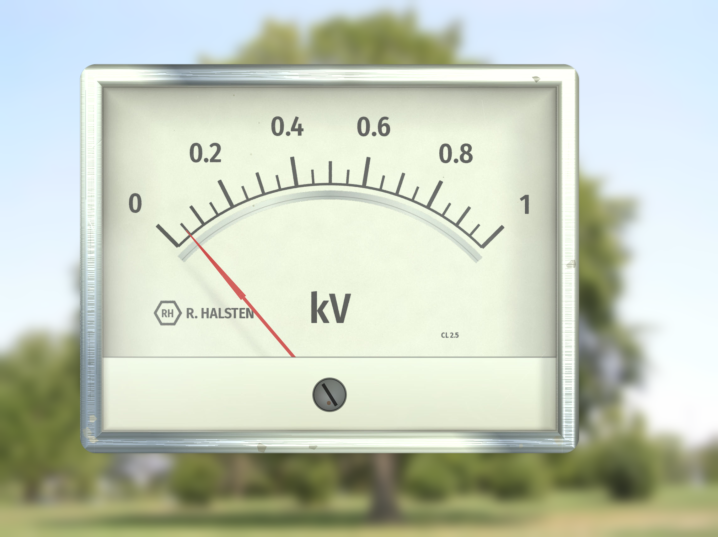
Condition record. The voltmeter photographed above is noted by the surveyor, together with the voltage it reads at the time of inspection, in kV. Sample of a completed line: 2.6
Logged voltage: 0.05
